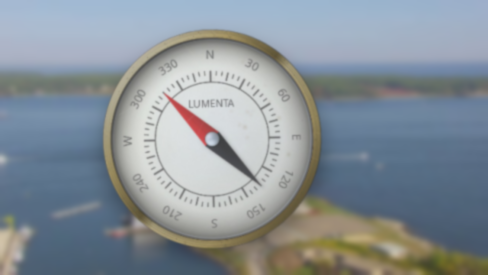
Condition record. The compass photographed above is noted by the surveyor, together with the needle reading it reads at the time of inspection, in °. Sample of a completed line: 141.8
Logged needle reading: 315
